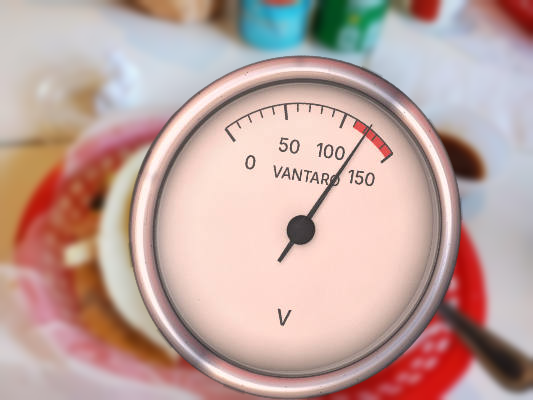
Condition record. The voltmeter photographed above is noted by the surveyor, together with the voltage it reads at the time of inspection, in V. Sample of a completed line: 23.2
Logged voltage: 120
